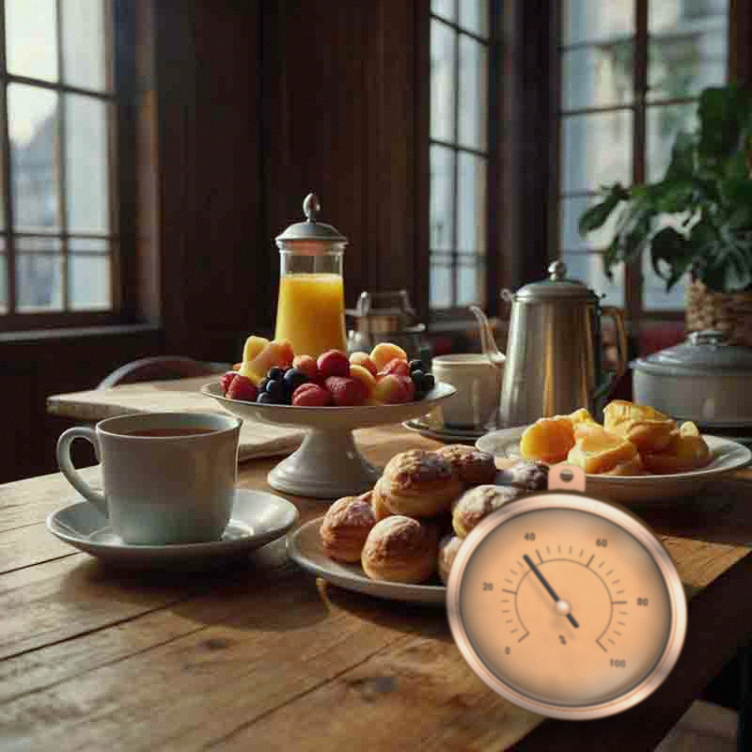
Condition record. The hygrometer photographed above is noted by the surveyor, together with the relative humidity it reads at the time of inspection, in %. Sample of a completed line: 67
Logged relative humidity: 36
